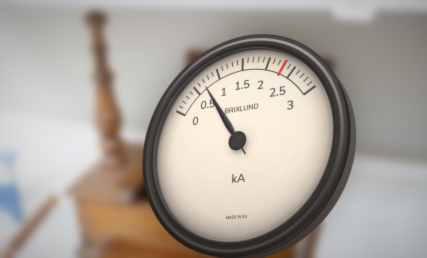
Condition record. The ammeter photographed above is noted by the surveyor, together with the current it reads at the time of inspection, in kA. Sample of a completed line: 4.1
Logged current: 0.7
